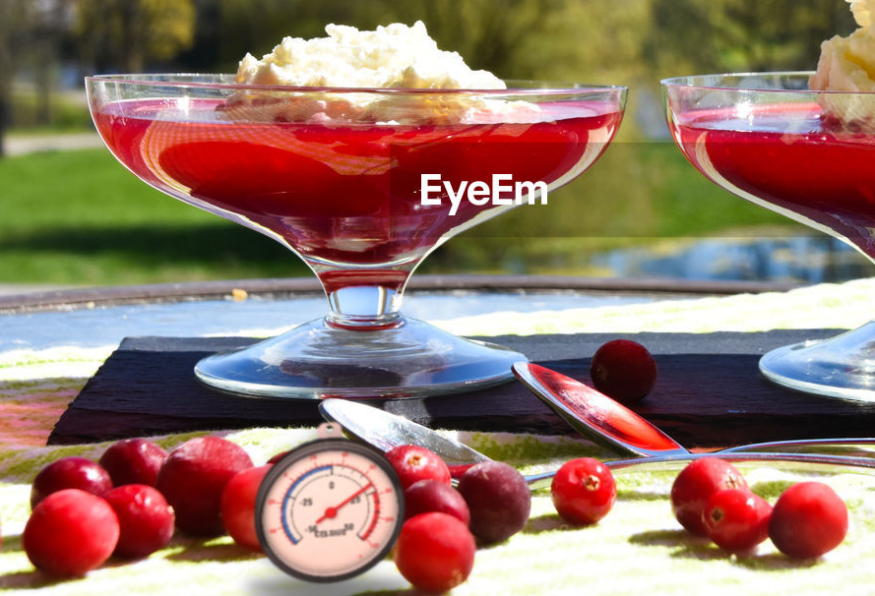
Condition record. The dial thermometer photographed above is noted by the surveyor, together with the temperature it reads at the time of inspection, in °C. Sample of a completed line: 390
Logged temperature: 20
